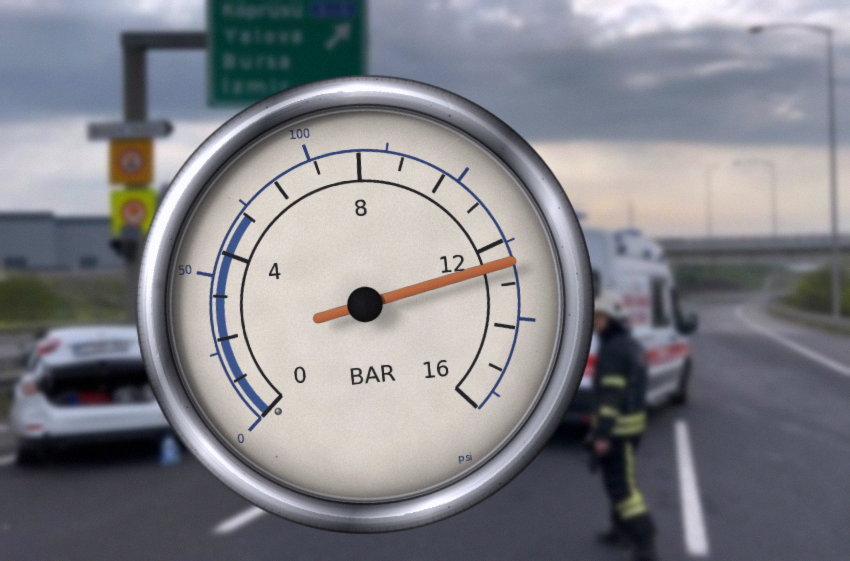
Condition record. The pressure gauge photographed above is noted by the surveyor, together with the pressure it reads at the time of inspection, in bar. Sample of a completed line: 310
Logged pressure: 12.5
